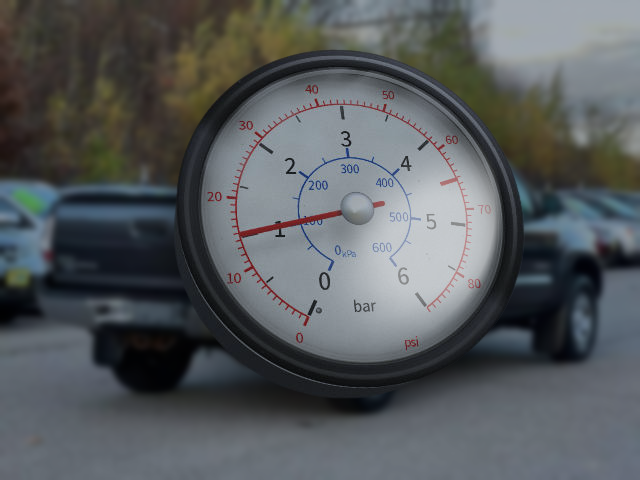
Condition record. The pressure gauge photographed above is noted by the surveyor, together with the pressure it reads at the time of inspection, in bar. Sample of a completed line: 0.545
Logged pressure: 1
